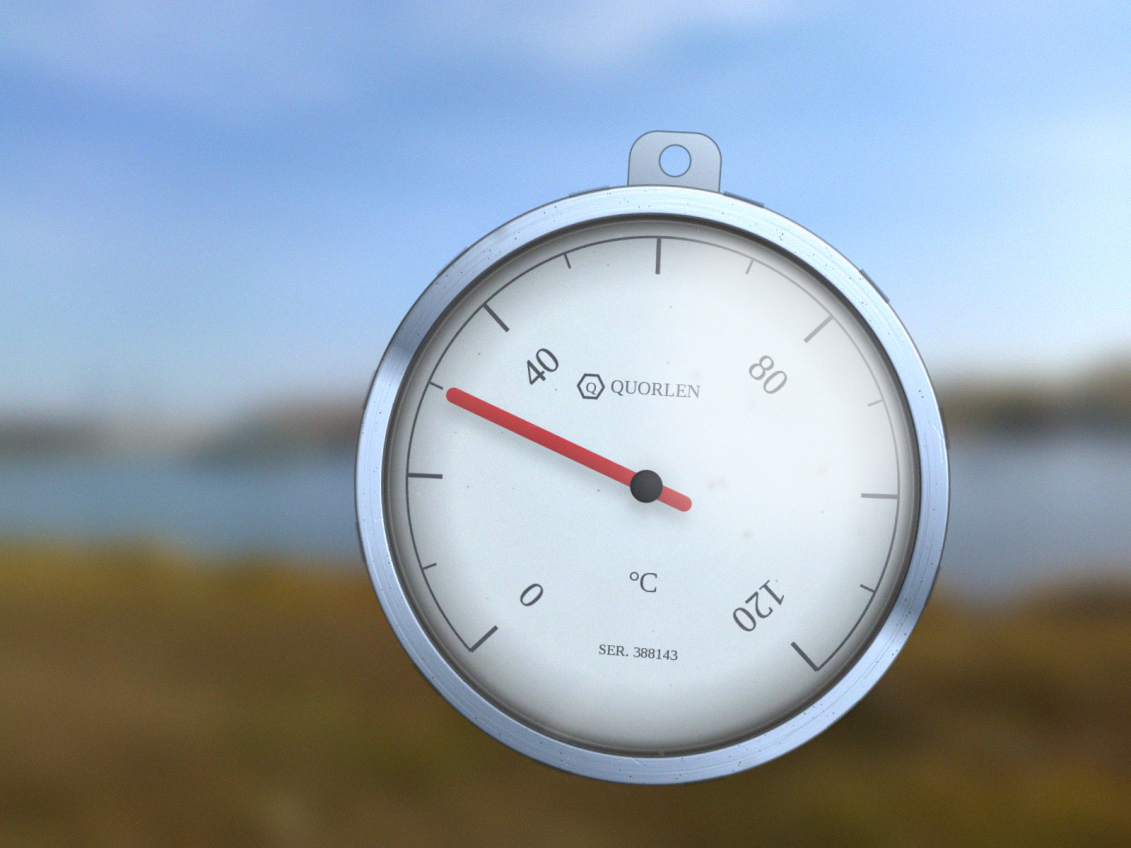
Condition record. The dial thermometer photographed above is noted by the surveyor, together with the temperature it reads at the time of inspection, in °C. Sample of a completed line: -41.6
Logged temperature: 30
